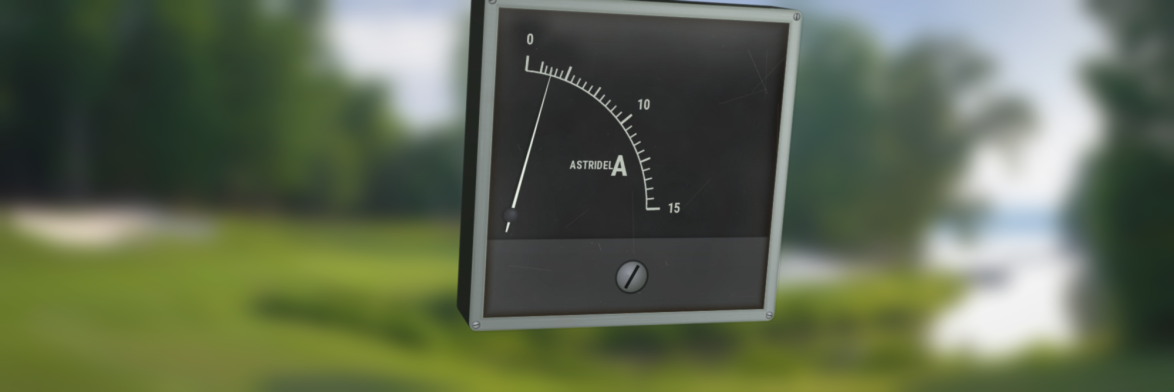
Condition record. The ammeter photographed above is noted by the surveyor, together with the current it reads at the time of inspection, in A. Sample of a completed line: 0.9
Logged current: 3.5
